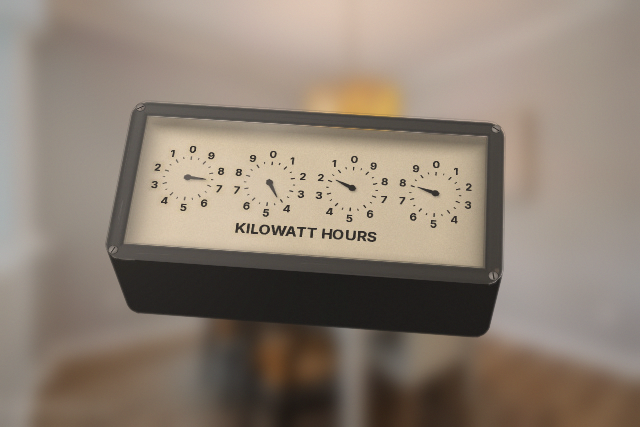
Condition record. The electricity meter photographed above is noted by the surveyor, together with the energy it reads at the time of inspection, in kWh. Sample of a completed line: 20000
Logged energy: 7418
